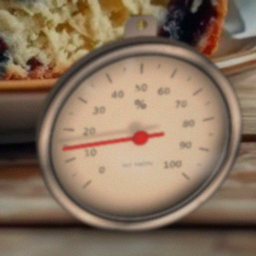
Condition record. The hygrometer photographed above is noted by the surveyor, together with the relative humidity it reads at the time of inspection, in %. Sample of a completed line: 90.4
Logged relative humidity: 15
